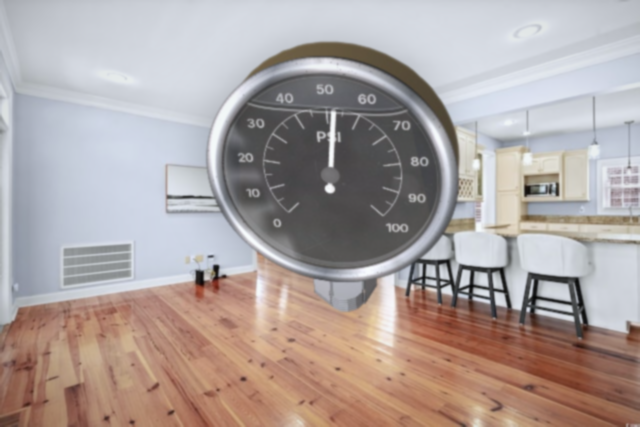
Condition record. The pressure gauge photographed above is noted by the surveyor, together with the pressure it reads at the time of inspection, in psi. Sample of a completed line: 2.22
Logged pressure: 52.5
